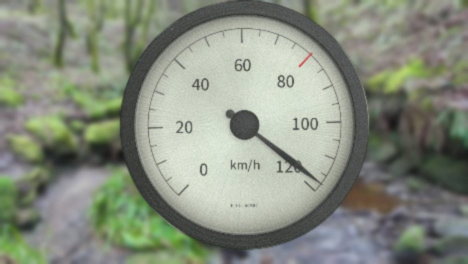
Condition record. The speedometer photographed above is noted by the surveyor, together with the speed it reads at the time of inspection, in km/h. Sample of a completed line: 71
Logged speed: 117.5
